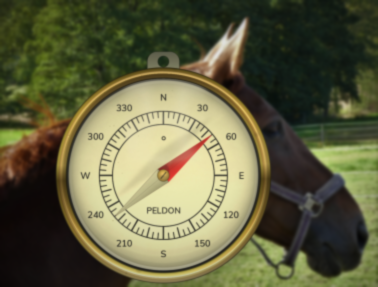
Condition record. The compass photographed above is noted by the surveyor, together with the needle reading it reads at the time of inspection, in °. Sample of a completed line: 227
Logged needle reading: 50
